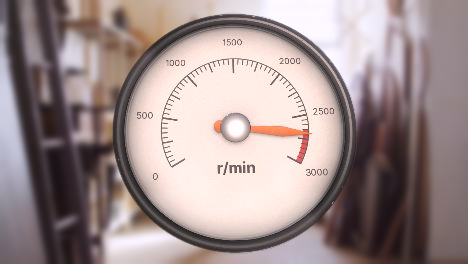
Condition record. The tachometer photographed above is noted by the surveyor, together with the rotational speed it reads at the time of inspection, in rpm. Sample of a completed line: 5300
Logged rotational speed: 2700
